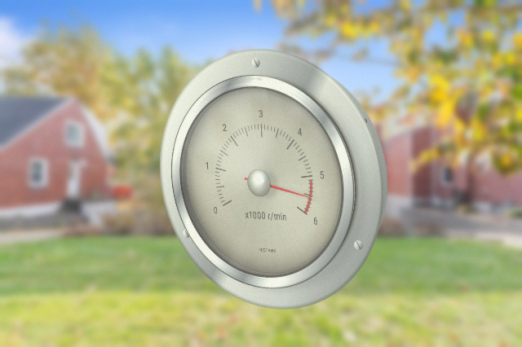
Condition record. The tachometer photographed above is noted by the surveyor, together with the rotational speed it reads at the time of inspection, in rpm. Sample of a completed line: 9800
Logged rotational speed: 5500
